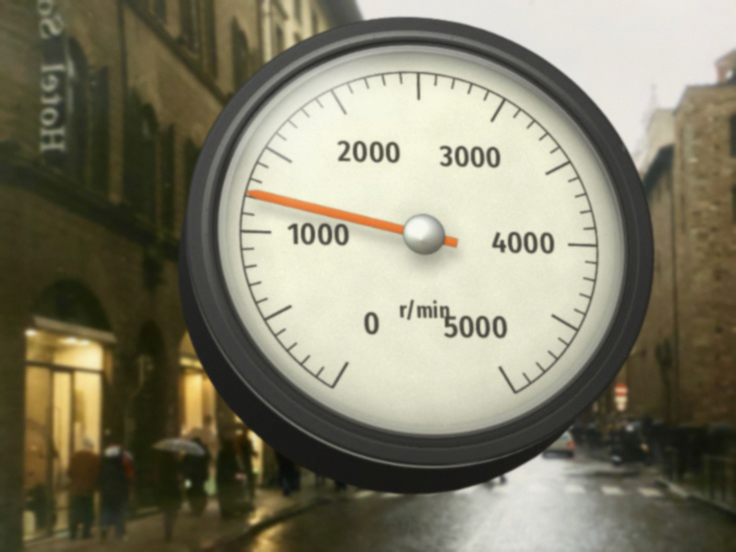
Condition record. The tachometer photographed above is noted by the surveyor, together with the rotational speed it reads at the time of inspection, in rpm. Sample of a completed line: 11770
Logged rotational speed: 1200
